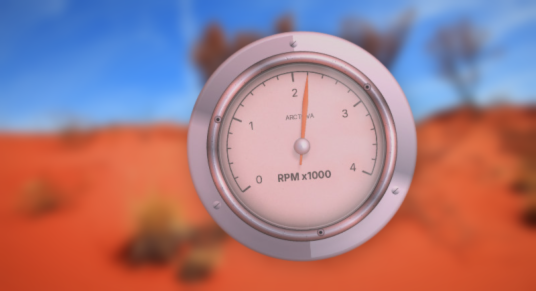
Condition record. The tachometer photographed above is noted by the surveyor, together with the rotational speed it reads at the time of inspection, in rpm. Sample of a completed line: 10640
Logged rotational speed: 2200
